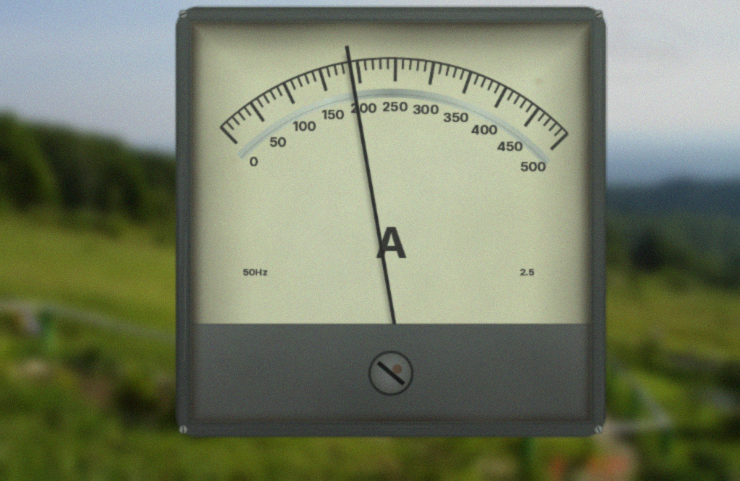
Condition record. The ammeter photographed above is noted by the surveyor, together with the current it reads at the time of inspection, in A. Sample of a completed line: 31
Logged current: 190
